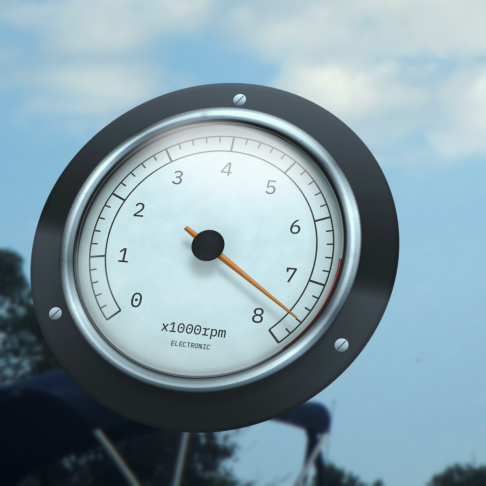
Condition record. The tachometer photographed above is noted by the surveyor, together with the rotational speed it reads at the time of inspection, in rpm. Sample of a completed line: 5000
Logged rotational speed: 7600
